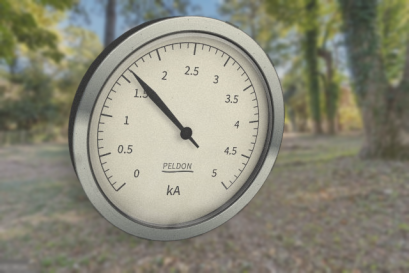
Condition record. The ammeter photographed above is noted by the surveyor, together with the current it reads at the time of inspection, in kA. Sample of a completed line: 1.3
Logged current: 1.6
